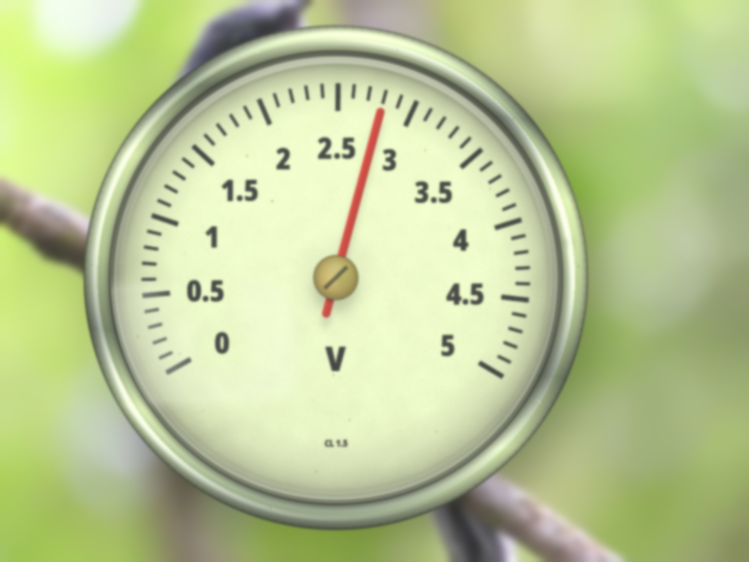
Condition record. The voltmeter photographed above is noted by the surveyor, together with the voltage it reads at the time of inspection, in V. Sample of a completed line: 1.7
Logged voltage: 2.8
